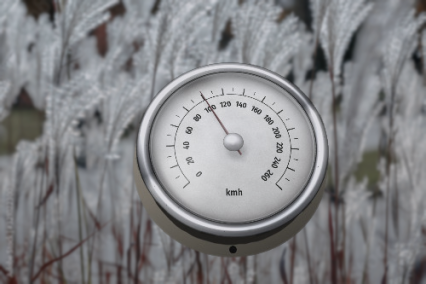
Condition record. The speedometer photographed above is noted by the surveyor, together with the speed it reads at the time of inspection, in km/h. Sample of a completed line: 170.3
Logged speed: 100
